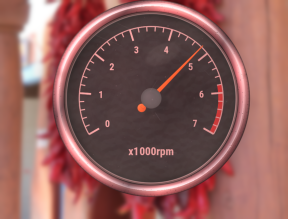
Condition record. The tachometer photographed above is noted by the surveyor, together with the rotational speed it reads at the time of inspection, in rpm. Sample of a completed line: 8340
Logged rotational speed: 4800
